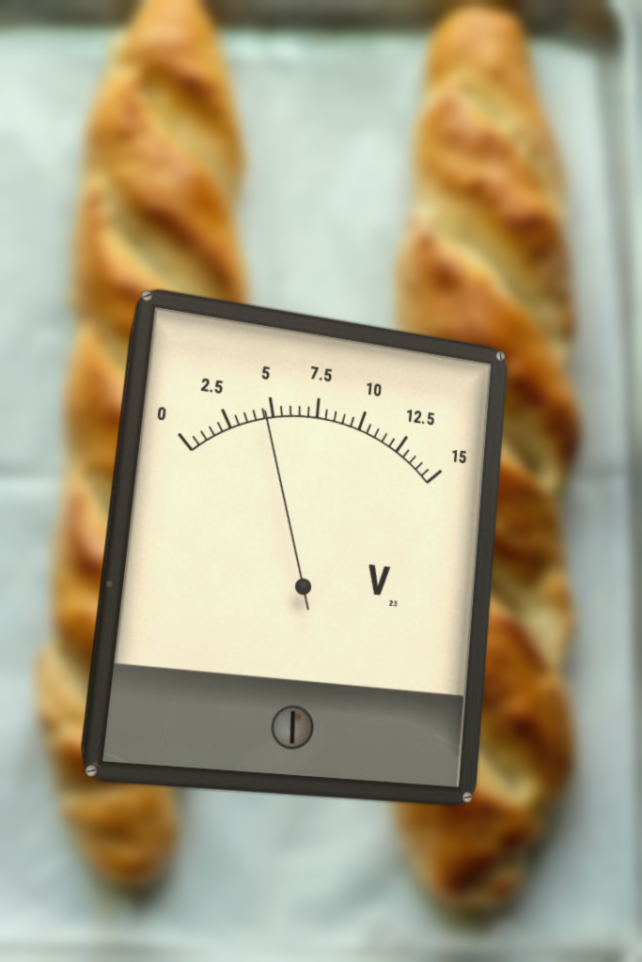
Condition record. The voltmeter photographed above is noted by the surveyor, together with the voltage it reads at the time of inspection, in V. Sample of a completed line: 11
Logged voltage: 4.5
